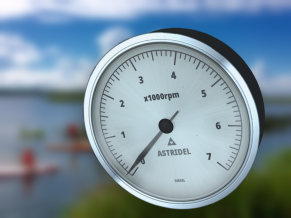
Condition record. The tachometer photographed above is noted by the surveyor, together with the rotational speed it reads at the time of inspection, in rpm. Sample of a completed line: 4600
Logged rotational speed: 100
